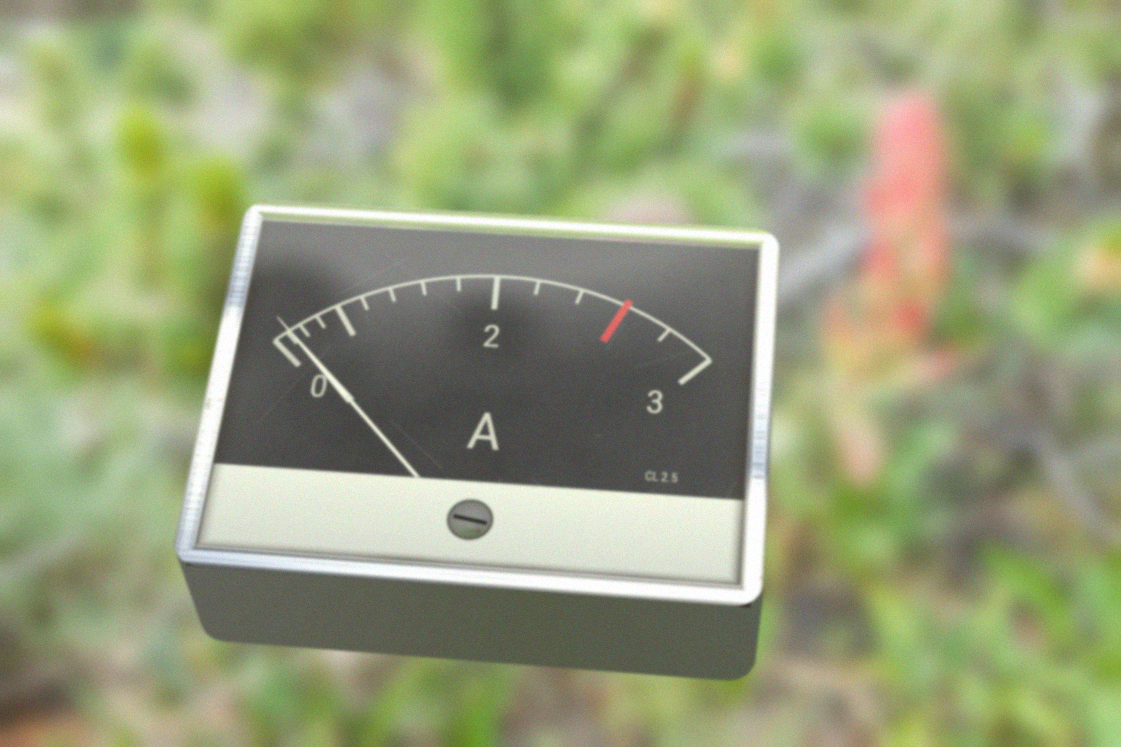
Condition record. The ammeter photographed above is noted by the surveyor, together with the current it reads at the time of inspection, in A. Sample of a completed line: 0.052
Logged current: 0.4
